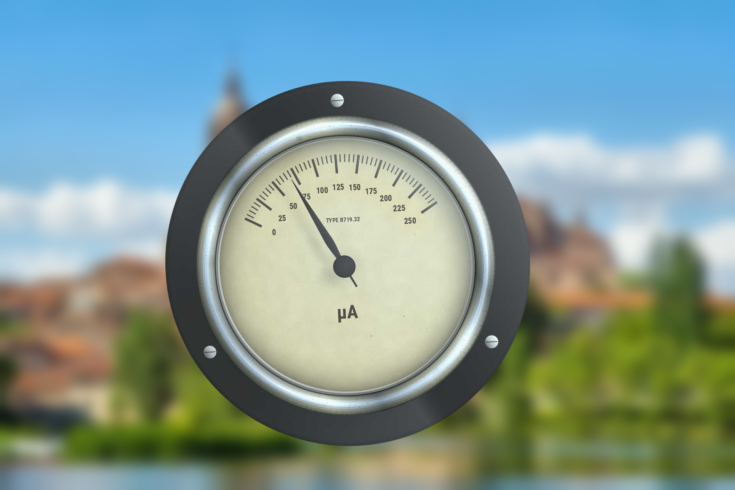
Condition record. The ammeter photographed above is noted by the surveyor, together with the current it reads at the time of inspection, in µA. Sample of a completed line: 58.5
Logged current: 70
